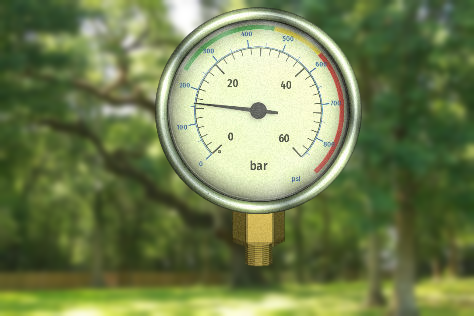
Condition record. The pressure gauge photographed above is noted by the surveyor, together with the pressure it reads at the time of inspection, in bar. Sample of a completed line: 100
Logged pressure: 11
